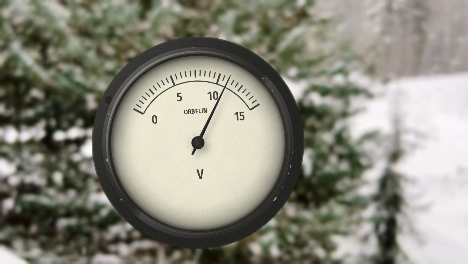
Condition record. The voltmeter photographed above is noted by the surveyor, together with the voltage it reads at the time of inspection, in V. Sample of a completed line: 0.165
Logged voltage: 11
